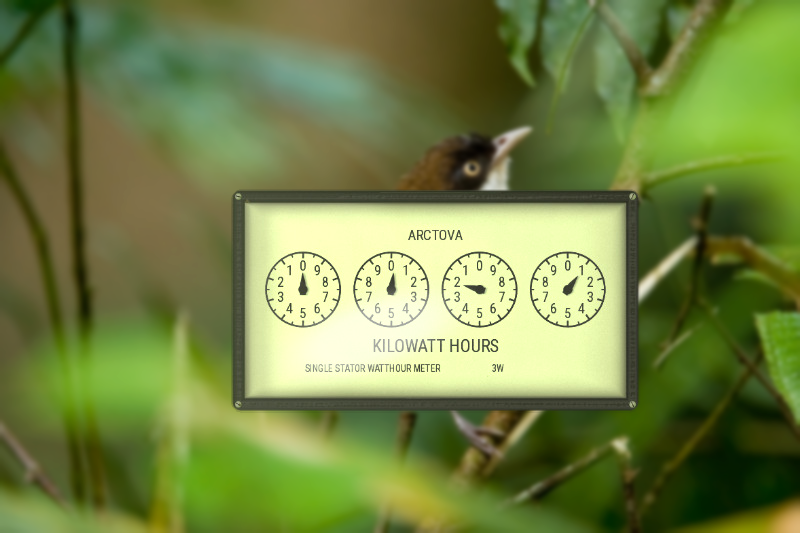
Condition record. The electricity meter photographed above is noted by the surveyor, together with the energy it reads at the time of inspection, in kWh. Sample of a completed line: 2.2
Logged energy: 21
